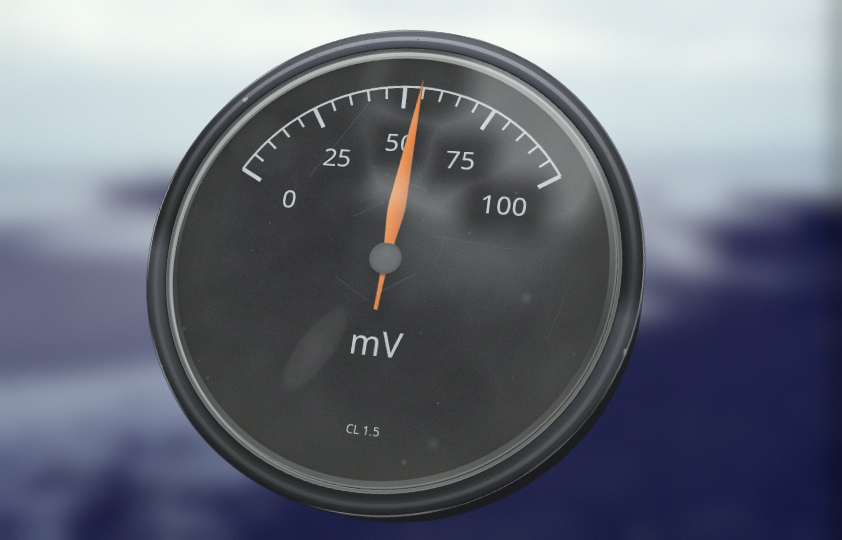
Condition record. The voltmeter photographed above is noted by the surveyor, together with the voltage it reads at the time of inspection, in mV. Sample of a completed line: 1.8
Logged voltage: 55
